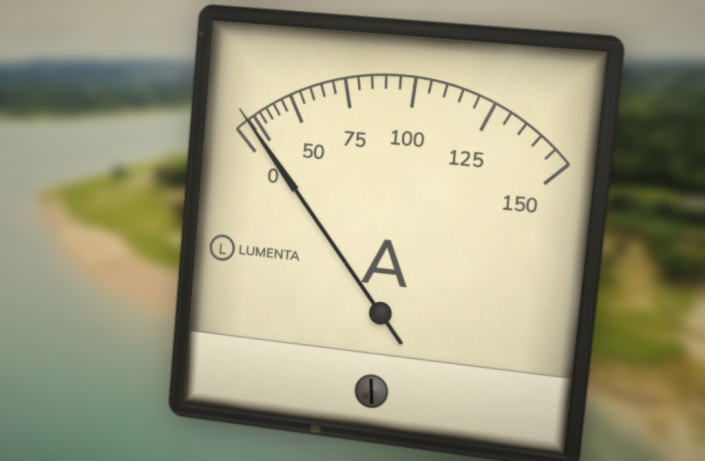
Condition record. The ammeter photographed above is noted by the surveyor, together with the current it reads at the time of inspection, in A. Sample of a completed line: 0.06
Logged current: 20
